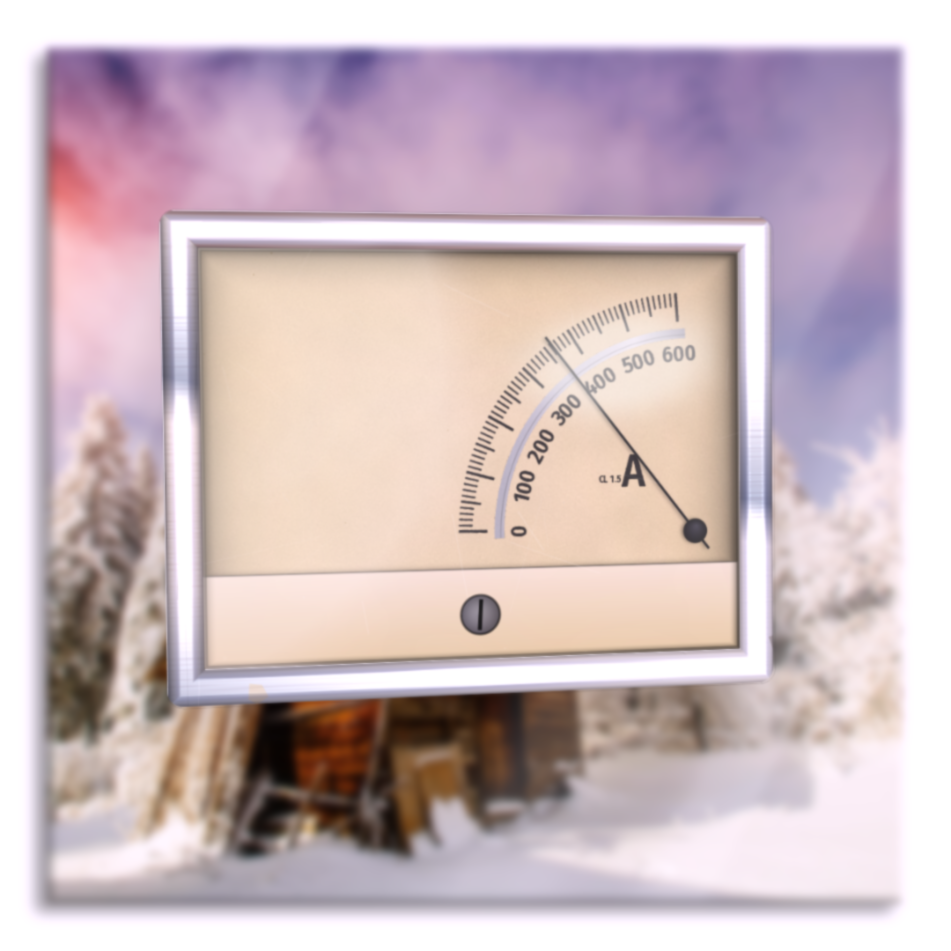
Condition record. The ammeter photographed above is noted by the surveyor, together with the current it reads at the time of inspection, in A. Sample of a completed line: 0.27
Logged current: 360
